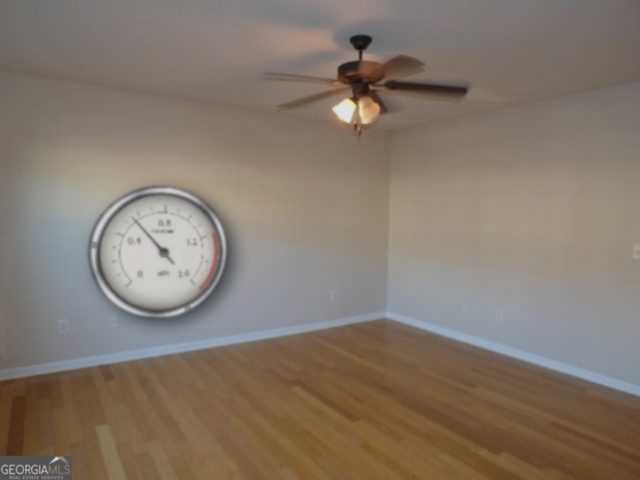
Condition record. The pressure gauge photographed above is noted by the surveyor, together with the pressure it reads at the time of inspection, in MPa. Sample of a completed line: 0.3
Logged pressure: 0.55
